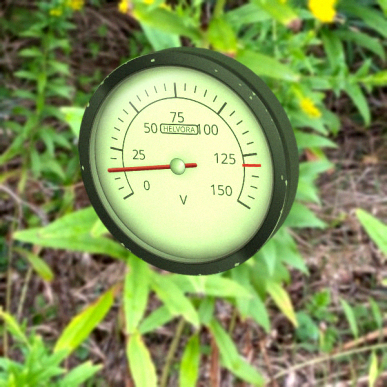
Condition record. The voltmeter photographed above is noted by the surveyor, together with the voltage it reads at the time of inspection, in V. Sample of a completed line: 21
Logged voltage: 15
